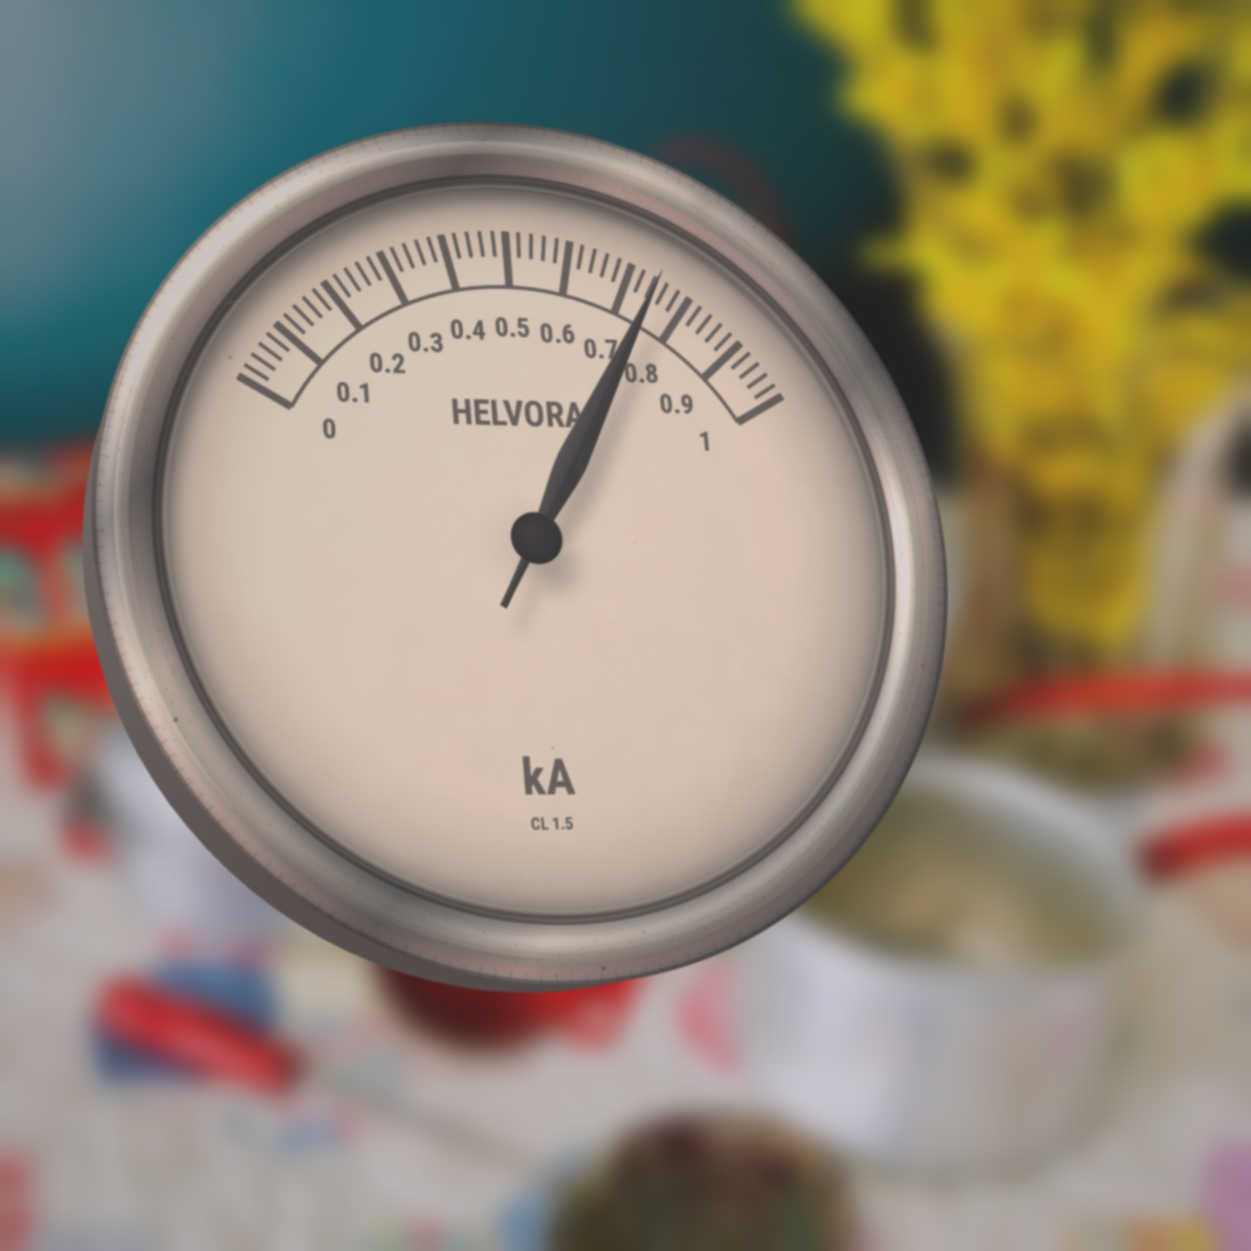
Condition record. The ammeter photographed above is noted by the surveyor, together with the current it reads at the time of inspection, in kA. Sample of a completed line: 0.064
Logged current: 0.74
